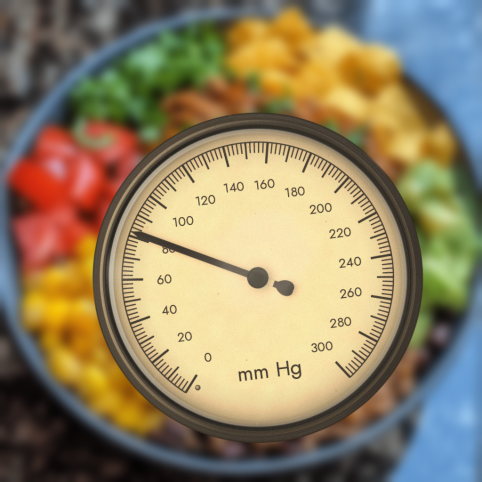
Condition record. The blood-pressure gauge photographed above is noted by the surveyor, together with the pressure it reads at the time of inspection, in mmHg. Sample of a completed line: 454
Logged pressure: 82
